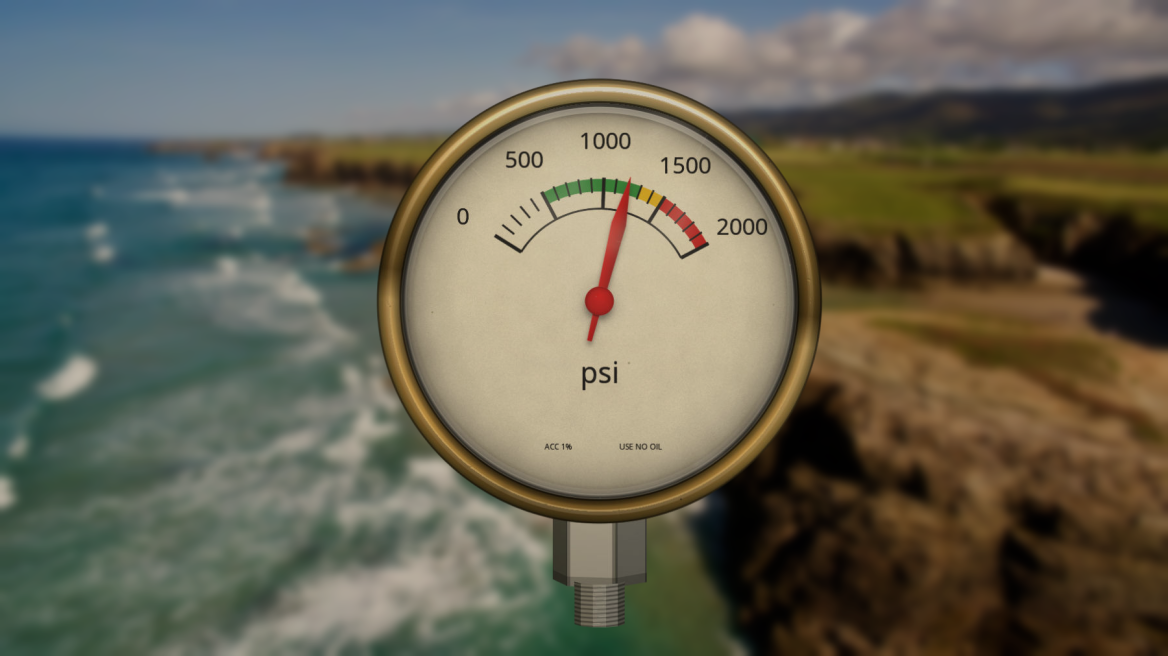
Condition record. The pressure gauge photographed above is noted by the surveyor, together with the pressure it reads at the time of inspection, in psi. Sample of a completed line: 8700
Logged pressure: 1200
